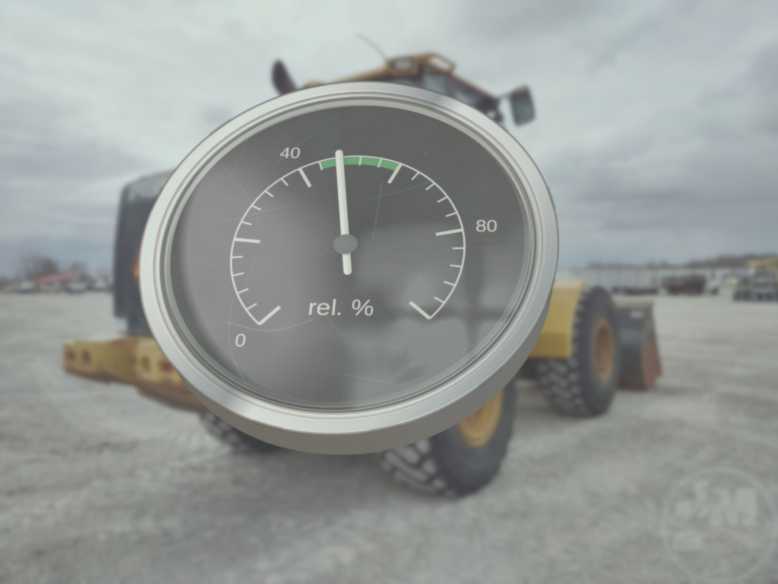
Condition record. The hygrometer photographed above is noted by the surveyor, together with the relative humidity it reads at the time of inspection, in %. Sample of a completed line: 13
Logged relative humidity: 48
